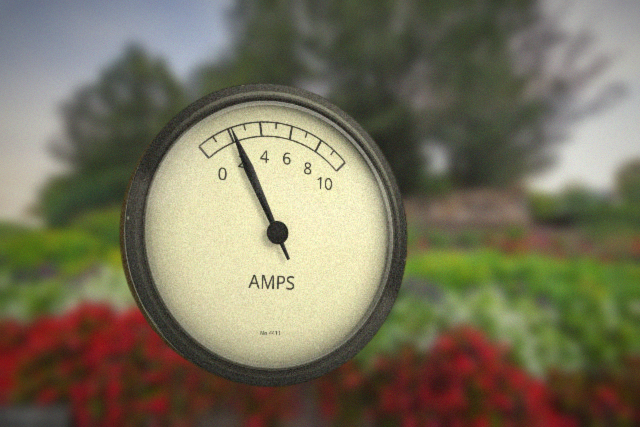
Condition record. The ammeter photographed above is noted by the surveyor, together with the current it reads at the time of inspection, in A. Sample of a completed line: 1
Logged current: 2
